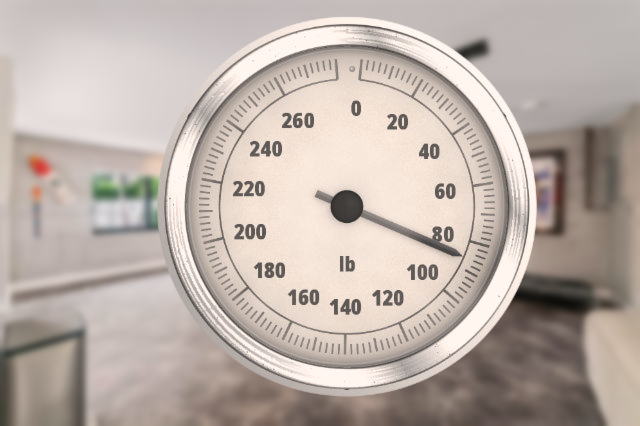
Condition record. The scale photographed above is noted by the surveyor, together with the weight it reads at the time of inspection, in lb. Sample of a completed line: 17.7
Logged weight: 86
